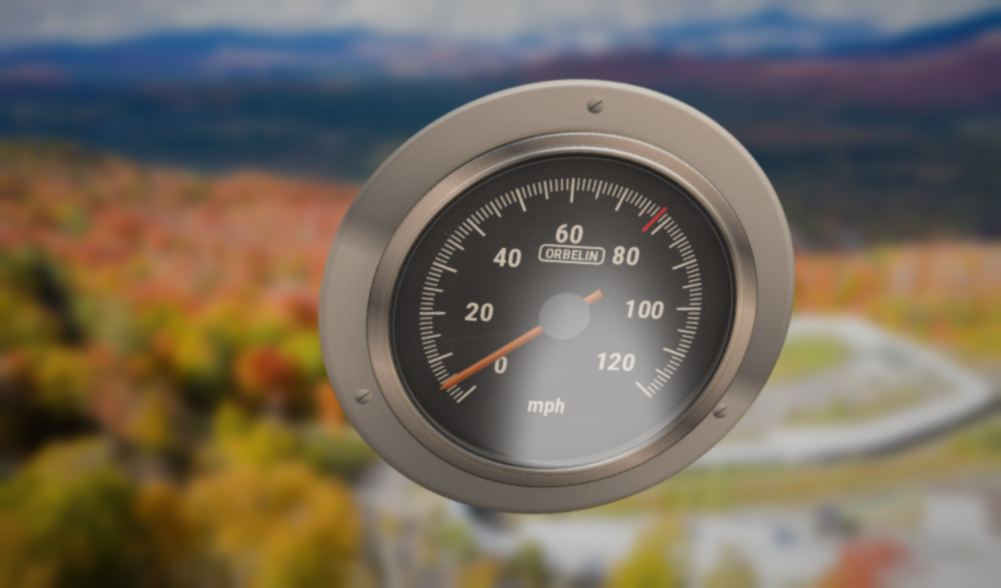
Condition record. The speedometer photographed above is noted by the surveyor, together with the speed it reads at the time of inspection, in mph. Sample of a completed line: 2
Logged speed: 5
